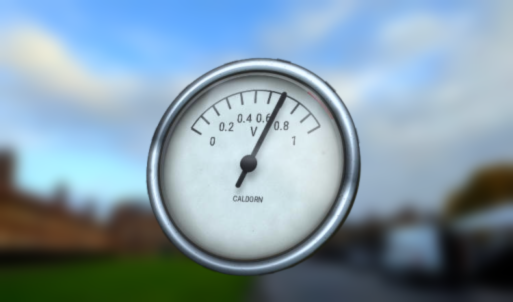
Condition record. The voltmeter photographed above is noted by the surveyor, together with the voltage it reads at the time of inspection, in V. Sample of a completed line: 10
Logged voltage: 0.7
